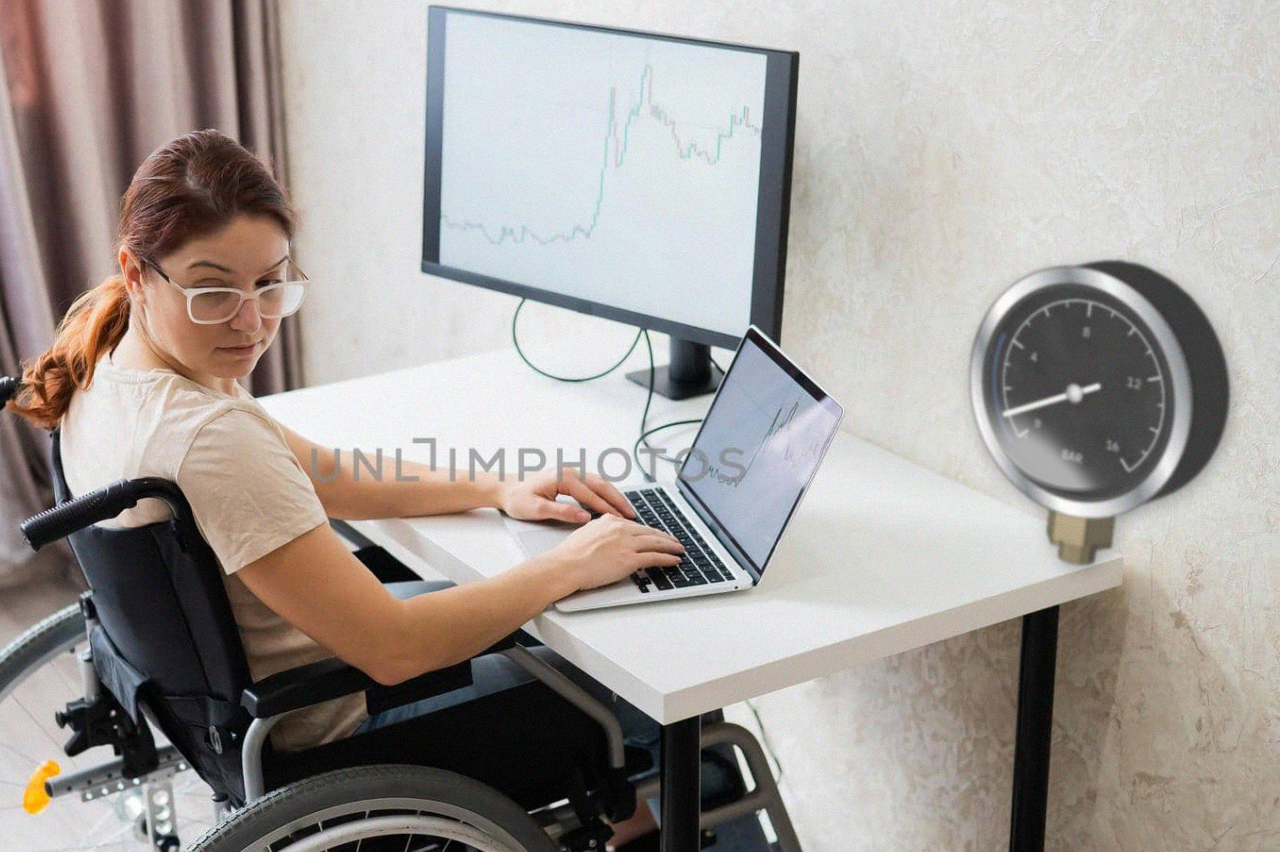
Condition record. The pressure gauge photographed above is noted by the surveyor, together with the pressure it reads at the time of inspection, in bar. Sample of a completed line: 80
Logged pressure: 1
